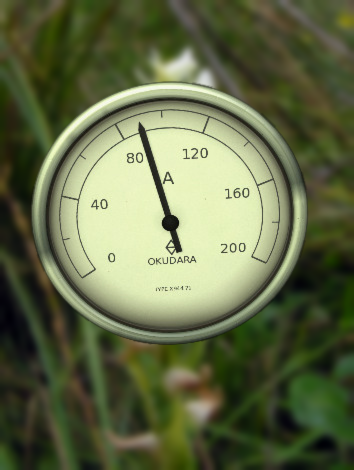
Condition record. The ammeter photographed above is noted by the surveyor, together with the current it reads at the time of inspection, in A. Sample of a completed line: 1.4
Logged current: 90
